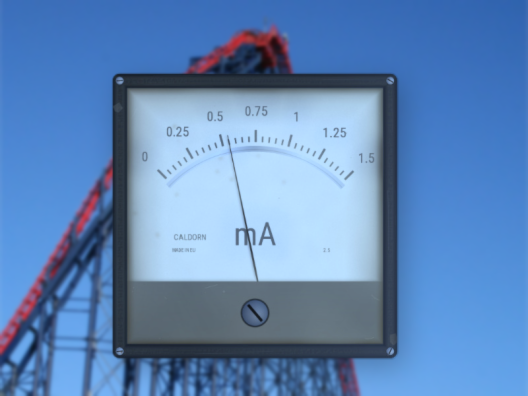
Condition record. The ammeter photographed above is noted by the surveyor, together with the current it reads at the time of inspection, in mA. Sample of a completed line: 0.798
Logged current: 0.55
